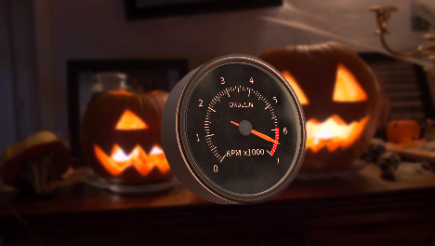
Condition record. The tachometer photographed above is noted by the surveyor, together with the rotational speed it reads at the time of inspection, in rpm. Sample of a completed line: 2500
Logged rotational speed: 6500
